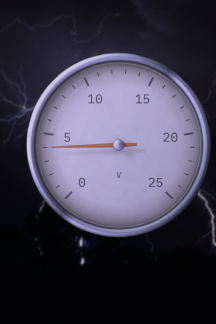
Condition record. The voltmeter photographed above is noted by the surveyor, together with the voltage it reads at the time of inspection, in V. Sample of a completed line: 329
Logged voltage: 4
